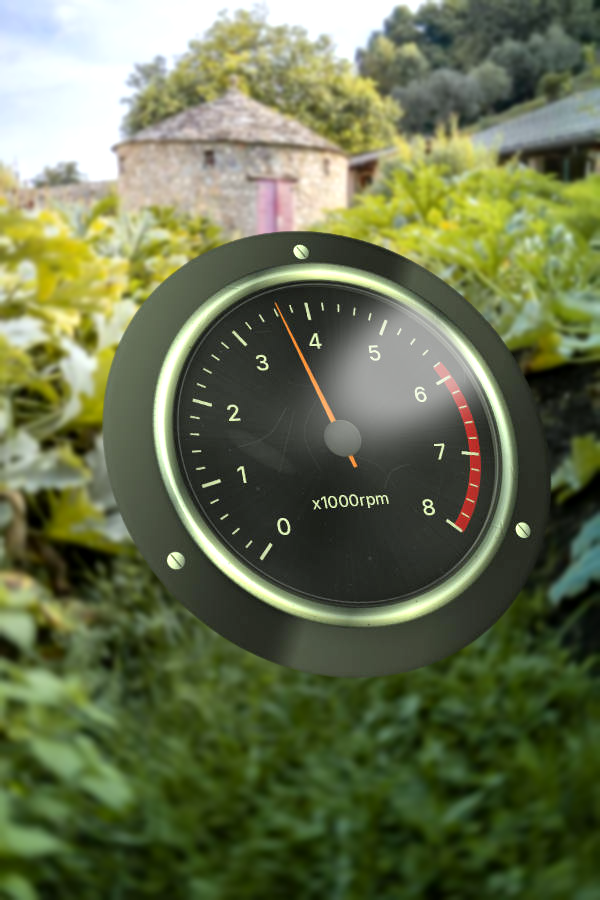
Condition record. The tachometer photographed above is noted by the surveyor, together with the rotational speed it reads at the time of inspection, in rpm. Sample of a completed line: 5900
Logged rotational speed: 3600
